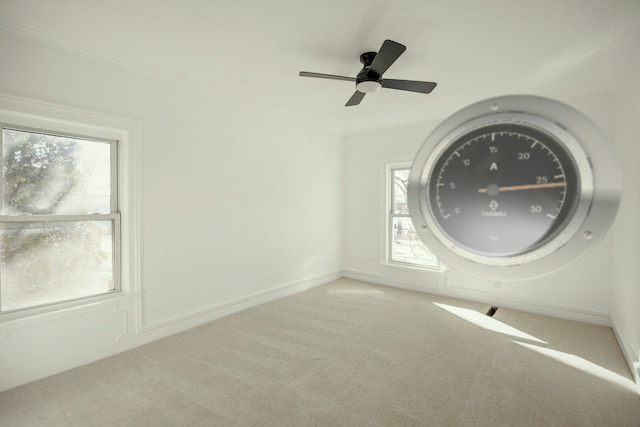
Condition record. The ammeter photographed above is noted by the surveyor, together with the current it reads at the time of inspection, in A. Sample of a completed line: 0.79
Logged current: 26
